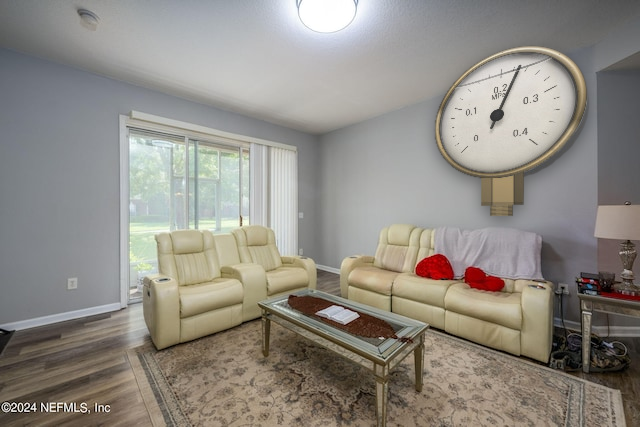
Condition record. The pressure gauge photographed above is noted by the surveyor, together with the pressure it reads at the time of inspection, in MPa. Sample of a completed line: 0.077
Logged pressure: 0.23
